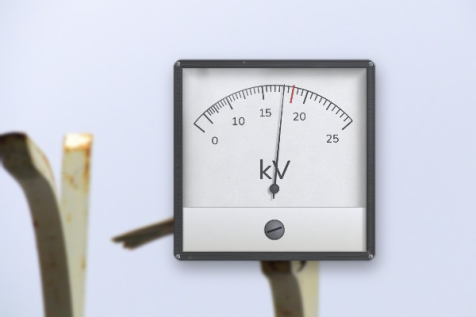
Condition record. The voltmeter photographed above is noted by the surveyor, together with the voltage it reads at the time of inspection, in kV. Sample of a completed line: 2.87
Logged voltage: 17.5
